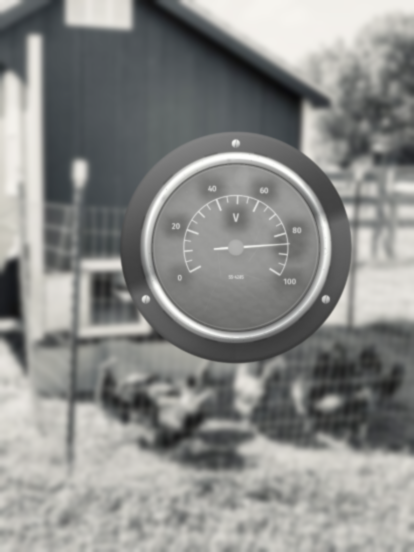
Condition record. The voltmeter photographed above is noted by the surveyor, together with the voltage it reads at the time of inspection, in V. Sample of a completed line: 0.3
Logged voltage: 85
